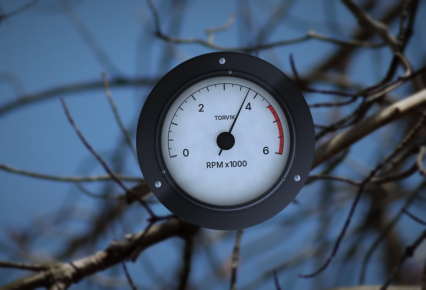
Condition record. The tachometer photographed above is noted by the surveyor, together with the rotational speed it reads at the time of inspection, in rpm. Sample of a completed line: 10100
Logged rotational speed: 3750
